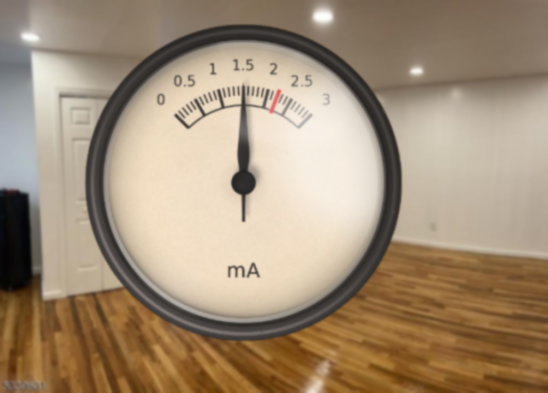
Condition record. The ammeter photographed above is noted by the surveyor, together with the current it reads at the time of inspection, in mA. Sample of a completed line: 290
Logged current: 1.5
